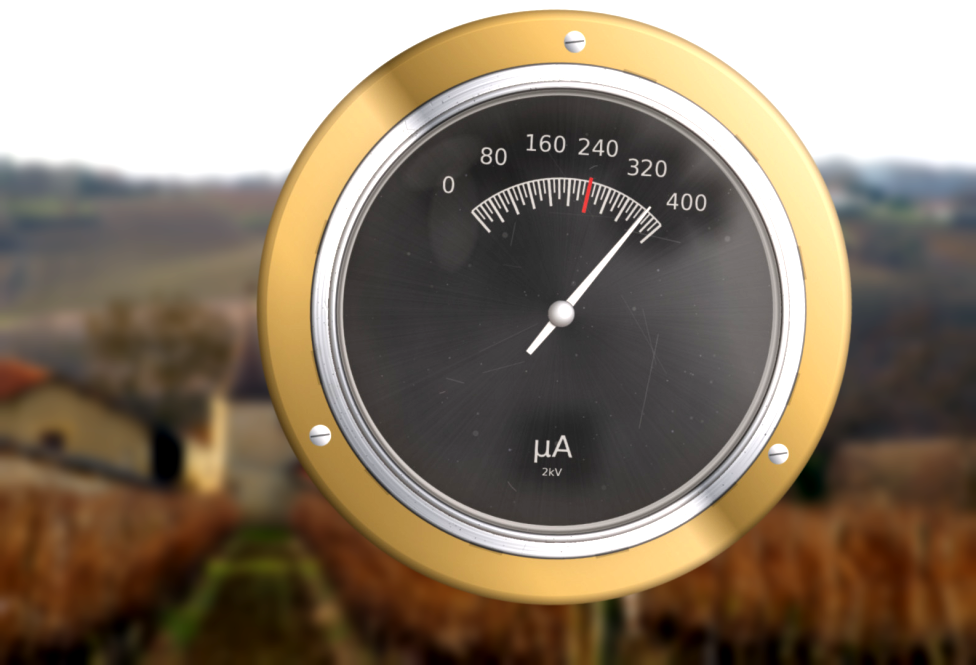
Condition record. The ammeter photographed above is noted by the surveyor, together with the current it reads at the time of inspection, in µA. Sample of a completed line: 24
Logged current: 360
